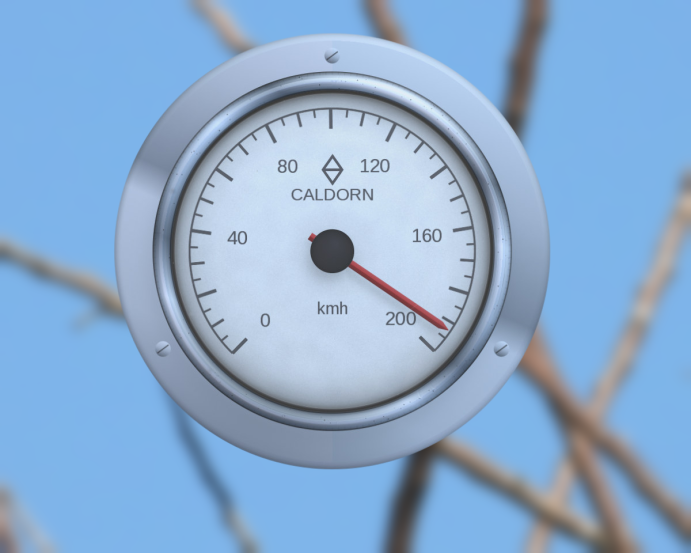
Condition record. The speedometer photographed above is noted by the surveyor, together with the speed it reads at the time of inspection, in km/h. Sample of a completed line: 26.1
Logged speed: 192.5
